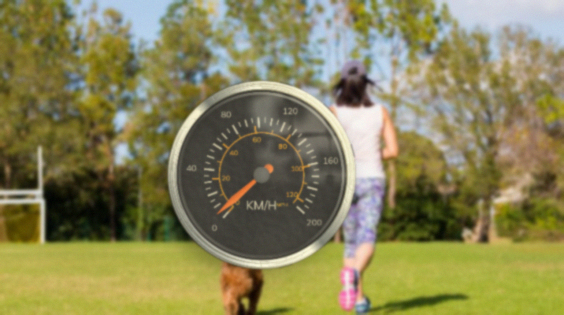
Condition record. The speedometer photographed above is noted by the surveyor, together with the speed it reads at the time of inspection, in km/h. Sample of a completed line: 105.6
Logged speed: 5
